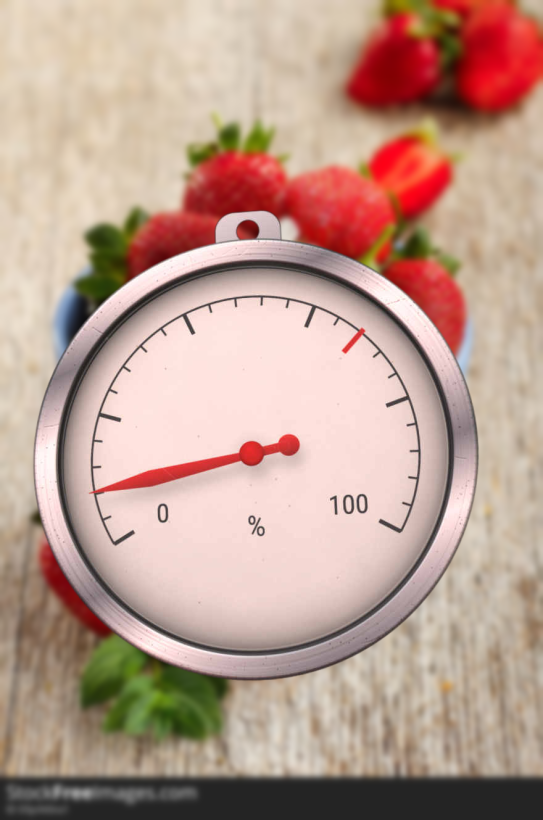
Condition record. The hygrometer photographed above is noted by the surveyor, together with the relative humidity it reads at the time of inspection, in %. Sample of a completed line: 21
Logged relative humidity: 8
